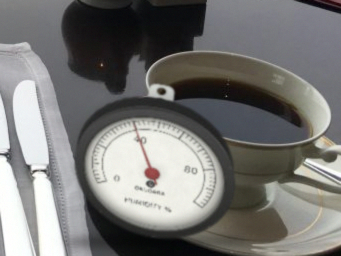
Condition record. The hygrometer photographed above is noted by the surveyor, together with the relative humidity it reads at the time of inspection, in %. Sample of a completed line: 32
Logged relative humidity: 40
